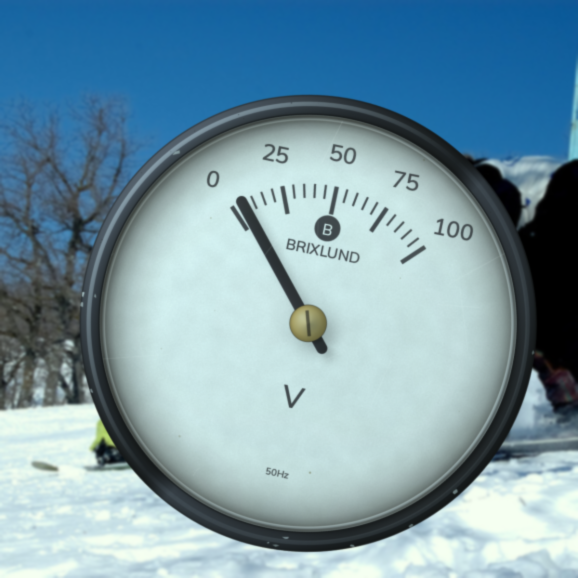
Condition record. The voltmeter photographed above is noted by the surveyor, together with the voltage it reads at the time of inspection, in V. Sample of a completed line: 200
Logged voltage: 5
